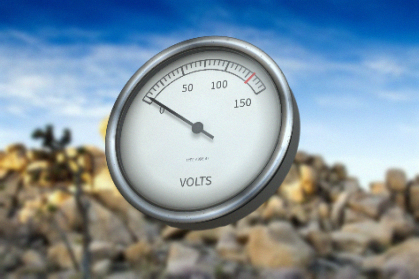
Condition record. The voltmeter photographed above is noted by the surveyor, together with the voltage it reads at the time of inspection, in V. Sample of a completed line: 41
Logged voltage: 5
